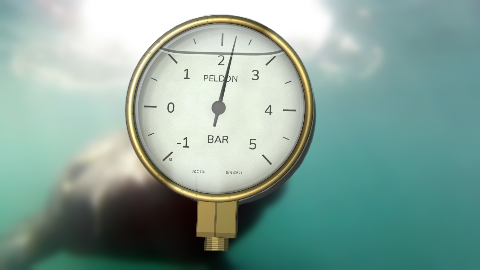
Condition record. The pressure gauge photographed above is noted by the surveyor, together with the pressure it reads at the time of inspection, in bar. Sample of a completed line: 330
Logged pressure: 2.25
